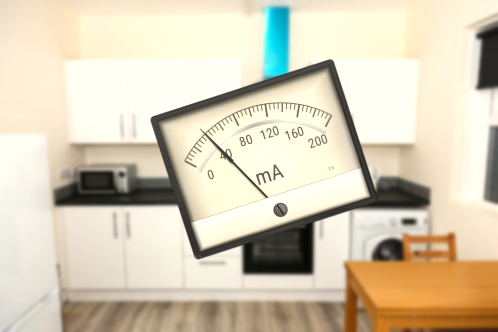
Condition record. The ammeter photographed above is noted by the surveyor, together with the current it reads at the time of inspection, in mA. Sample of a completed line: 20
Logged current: 40
